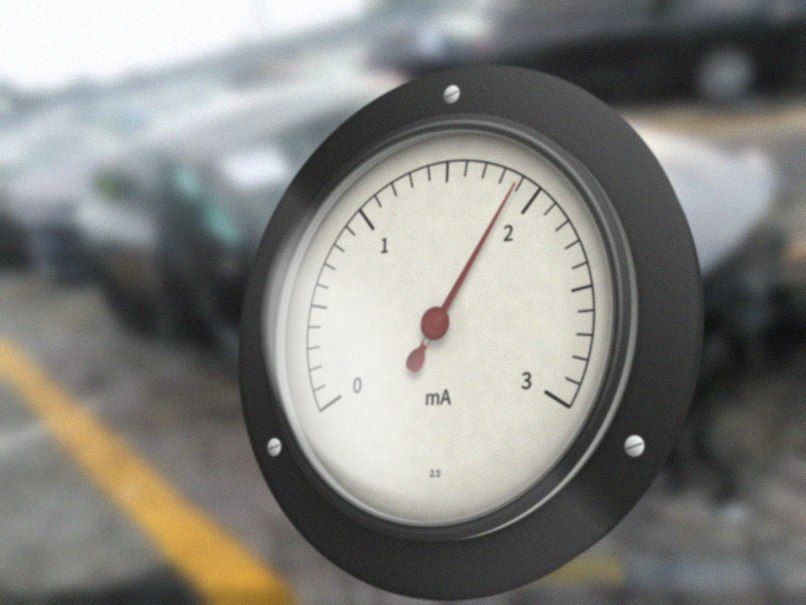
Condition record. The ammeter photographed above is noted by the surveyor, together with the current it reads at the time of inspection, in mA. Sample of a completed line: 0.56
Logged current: 1.9
